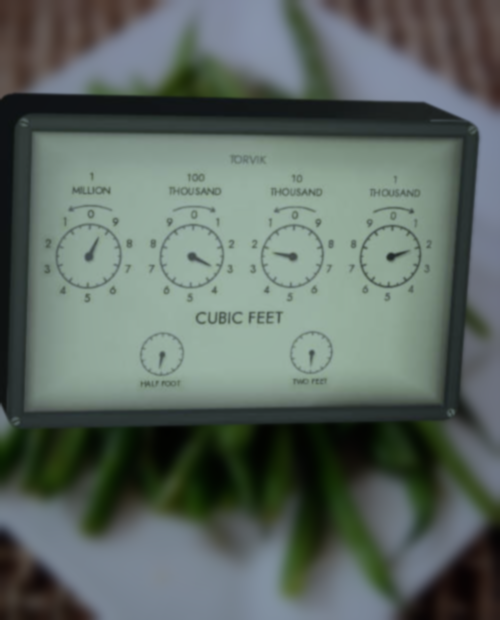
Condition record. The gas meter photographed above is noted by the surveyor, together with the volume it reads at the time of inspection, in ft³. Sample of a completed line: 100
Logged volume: 932200
